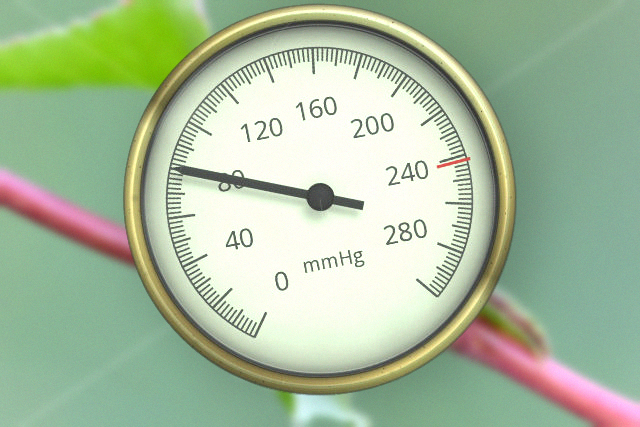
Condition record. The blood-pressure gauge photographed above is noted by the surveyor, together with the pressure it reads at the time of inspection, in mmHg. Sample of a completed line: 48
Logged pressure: 80
